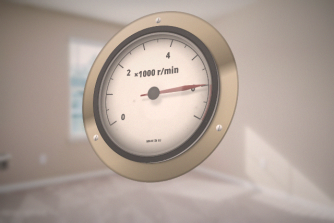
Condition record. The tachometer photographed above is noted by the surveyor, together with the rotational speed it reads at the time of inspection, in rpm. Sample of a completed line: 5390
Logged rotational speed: 6000
